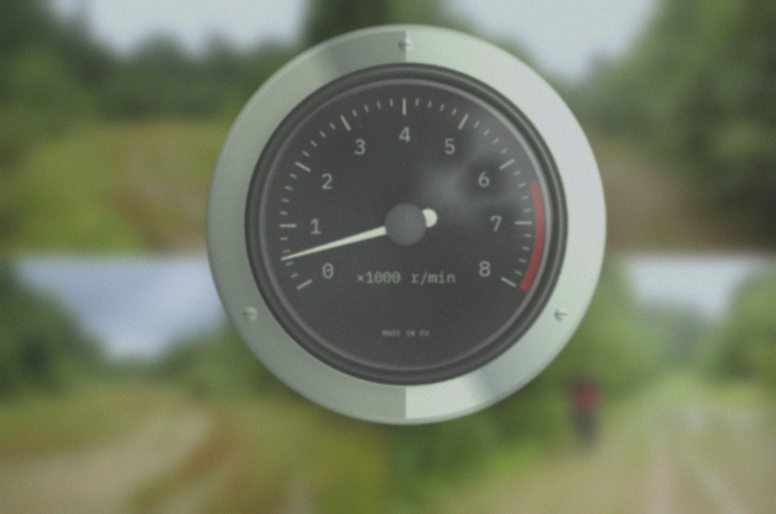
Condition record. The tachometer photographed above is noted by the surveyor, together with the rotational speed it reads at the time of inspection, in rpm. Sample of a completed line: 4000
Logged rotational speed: 500
